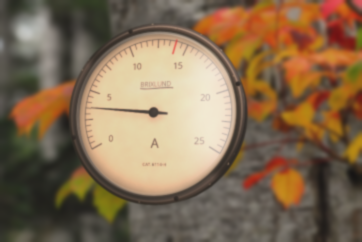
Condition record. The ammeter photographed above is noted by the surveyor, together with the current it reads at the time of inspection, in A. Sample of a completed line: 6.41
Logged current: 3.5
